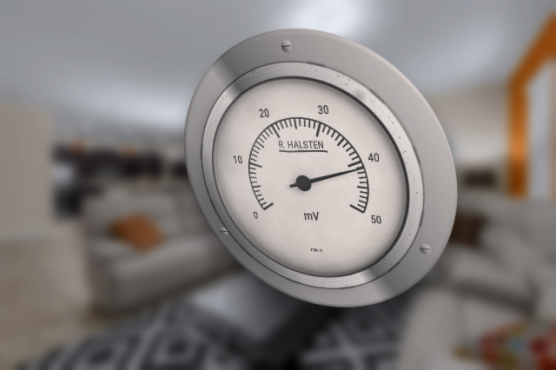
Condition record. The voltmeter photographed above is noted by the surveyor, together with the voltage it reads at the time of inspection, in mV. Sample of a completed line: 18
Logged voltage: 41
